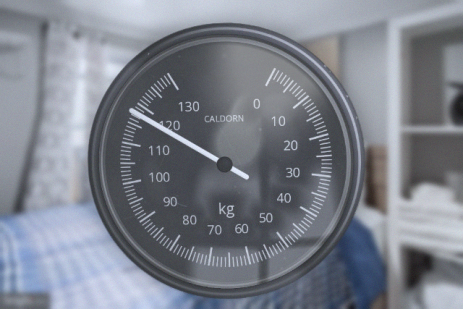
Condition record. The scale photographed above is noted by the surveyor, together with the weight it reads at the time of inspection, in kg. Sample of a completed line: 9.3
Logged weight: 118
